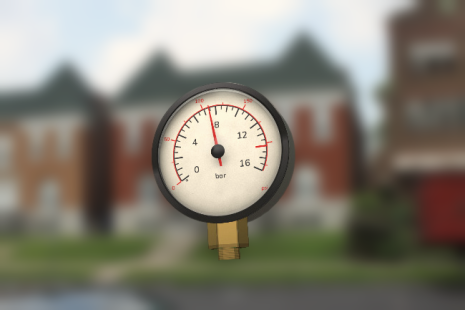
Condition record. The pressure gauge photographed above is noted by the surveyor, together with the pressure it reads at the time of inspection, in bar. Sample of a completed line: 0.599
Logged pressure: 7.5
